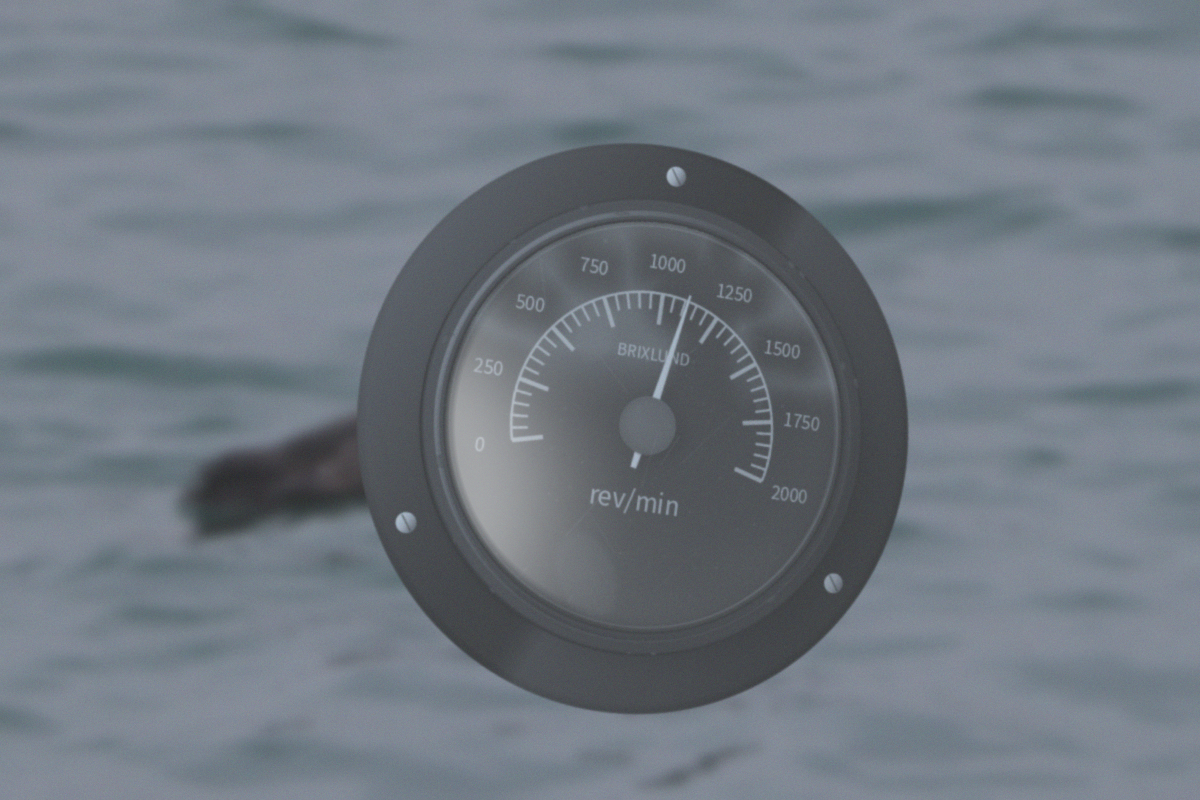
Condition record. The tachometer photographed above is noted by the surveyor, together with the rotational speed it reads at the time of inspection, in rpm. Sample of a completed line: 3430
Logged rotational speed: 1100
